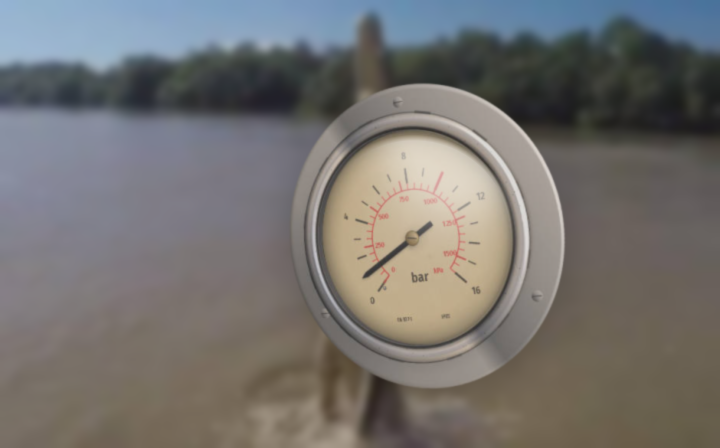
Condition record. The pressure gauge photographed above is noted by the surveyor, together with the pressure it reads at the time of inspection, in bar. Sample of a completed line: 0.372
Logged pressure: 1
